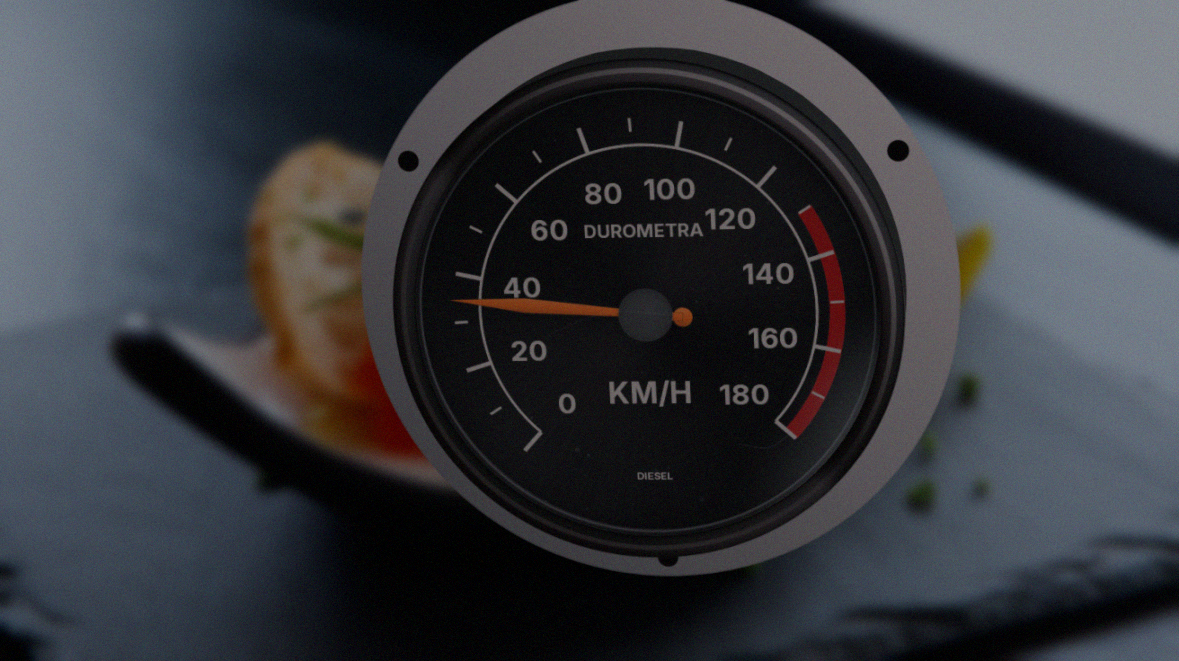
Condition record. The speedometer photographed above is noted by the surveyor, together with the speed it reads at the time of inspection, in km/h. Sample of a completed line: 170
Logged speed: 35
